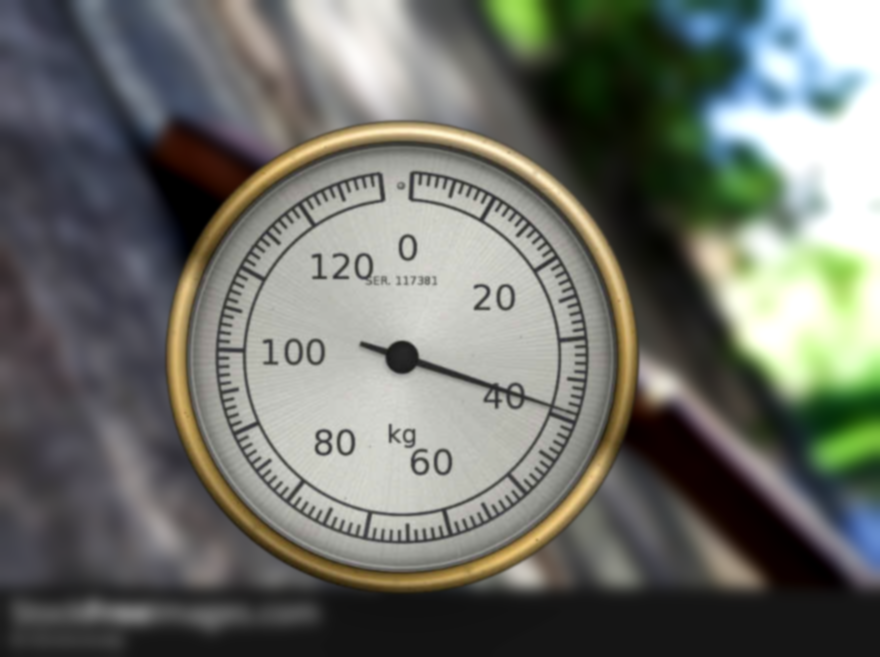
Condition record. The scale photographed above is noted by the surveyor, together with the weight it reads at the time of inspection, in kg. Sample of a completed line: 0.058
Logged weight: 39
